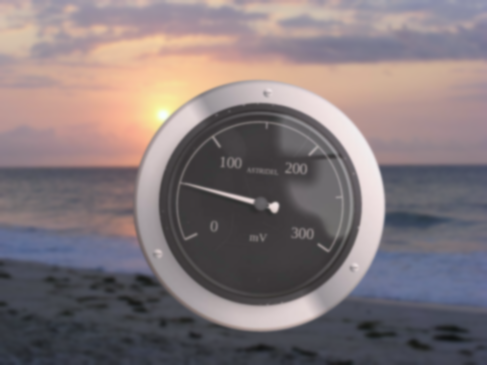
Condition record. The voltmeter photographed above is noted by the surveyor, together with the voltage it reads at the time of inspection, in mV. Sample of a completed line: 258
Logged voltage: 50
